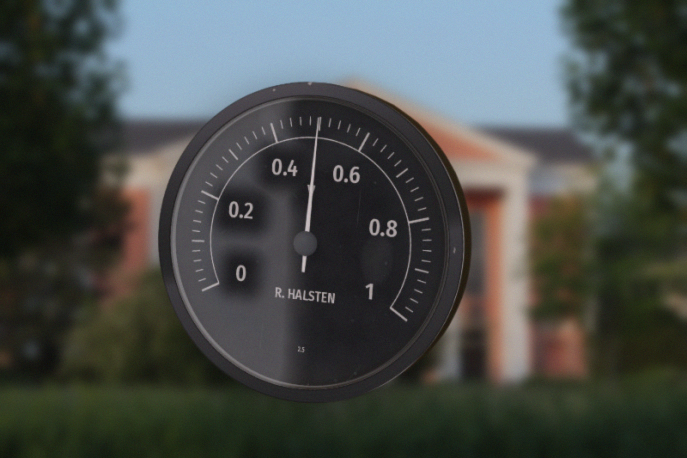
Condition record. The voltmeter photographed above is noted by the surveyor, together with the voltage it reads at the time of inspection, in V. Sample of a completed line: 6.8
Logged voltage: 0.5
